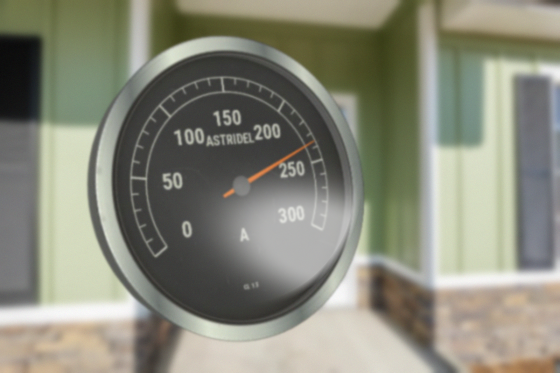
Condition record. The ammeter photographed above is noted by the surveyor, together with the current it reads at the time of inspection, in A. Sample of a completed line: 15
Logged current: 235
